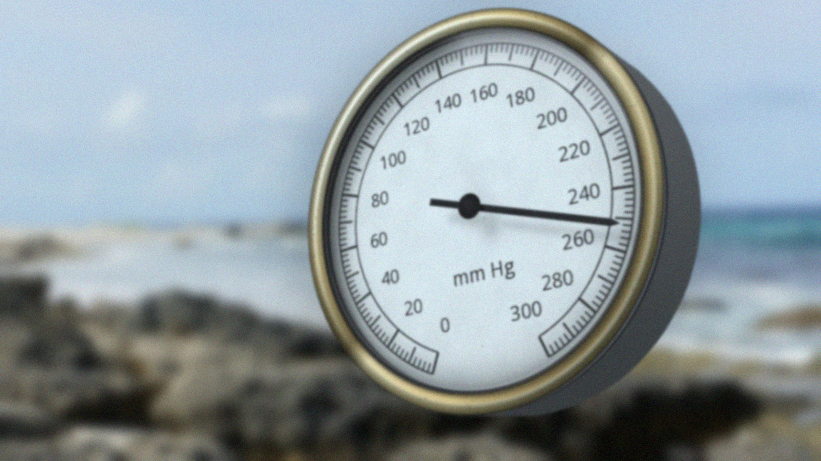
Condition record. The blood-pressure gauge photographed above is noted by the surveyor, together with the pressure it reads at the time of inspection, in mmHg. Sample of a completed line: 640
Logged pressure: 252
